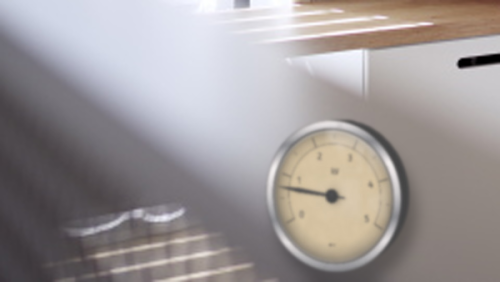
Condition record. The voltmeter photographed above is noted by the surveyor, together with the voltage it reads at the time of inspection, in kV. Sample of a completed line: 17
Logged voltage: 0.75
